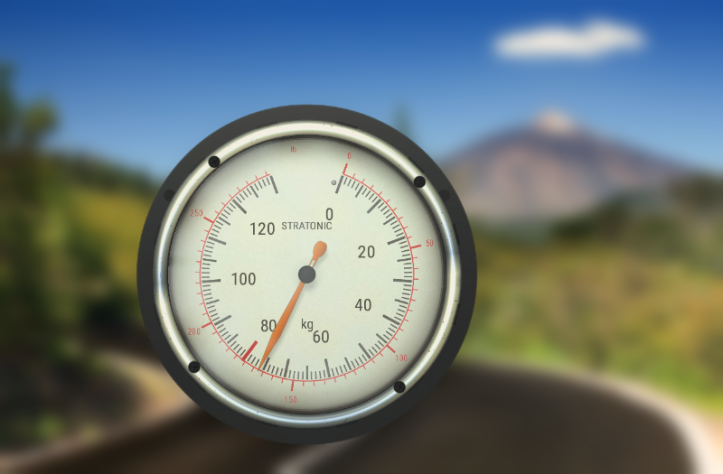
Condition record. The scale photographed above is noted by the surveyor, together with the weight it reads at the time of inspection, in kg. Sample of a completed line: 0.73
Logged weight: 76
